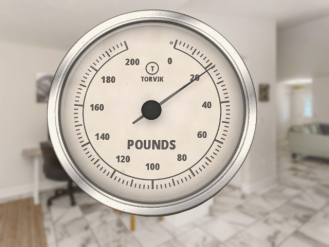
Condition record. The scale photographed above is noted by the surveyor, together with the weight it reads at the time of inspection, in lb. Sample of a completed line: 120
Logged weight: 22
